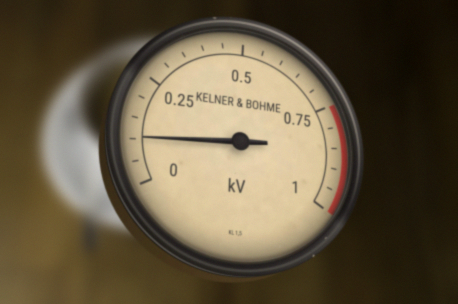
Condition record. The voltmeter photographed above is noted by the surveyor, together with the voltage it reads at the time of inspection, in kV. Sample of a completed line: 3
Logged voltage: 0.1
